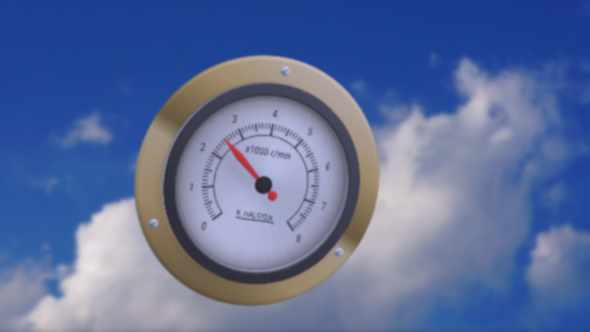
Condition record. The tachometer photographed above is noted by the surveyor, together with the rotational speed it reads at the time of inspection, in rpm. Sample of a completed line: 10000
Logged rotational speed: 2500
